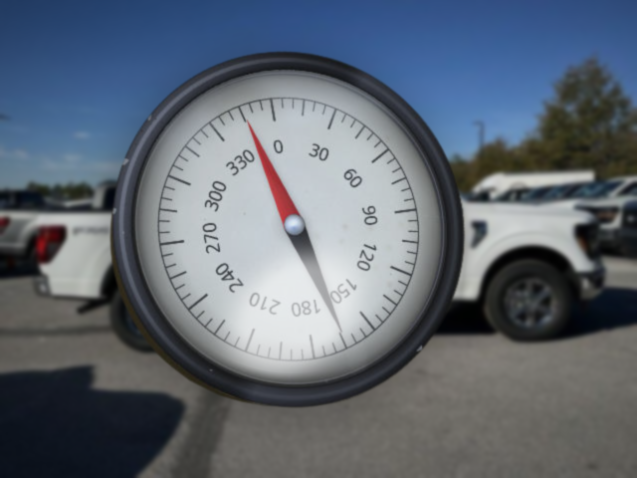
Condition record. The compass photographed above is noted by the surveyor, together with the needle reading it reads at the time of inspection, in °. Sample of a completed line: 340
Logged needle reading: 345
